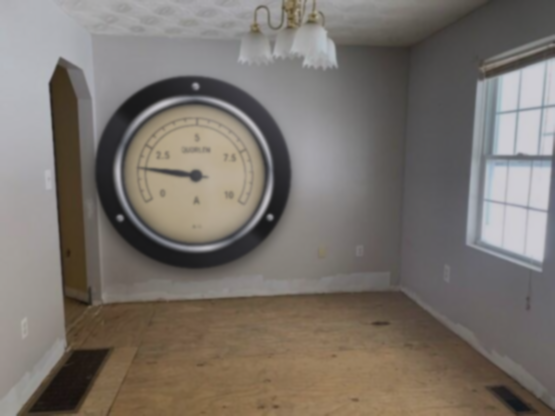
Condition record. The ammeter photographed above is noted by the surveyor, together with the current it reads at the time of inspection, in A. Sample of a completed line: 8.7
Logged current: 1.5
